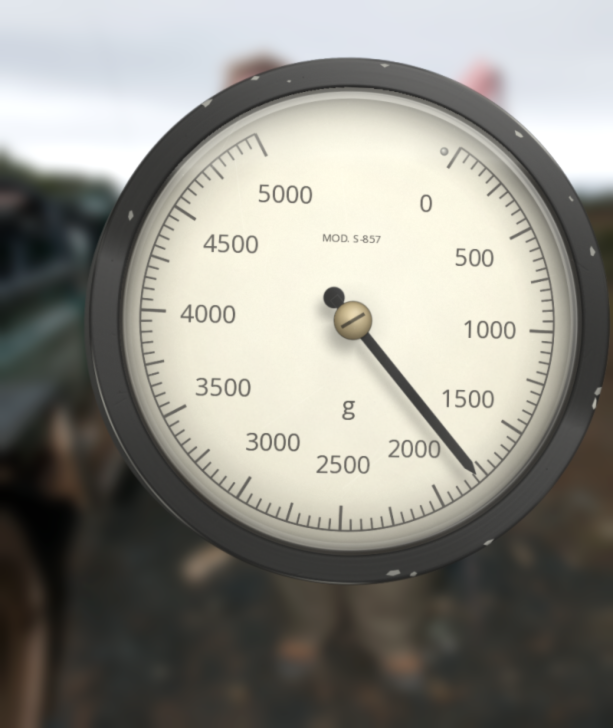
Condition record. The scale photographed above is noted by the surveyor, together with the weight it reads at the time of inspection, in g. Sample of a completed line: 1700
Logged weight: 1800
